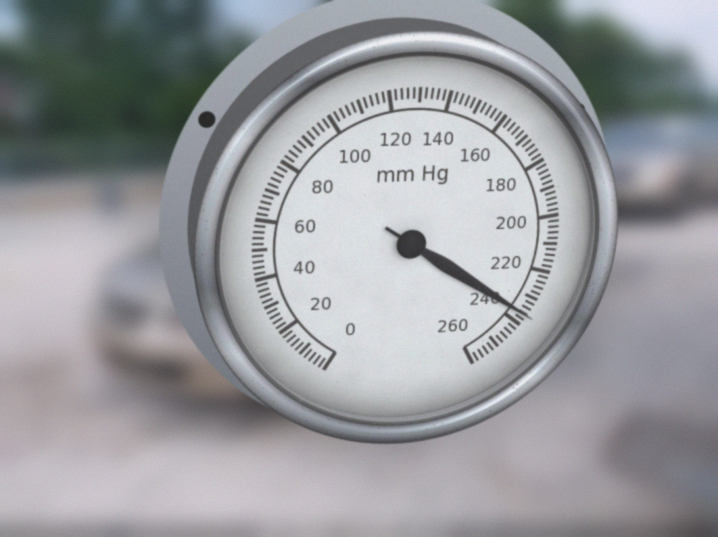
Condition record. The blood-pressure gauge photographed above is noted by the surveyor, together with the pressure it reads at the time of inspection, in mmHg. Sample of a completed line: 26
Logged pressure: 236
